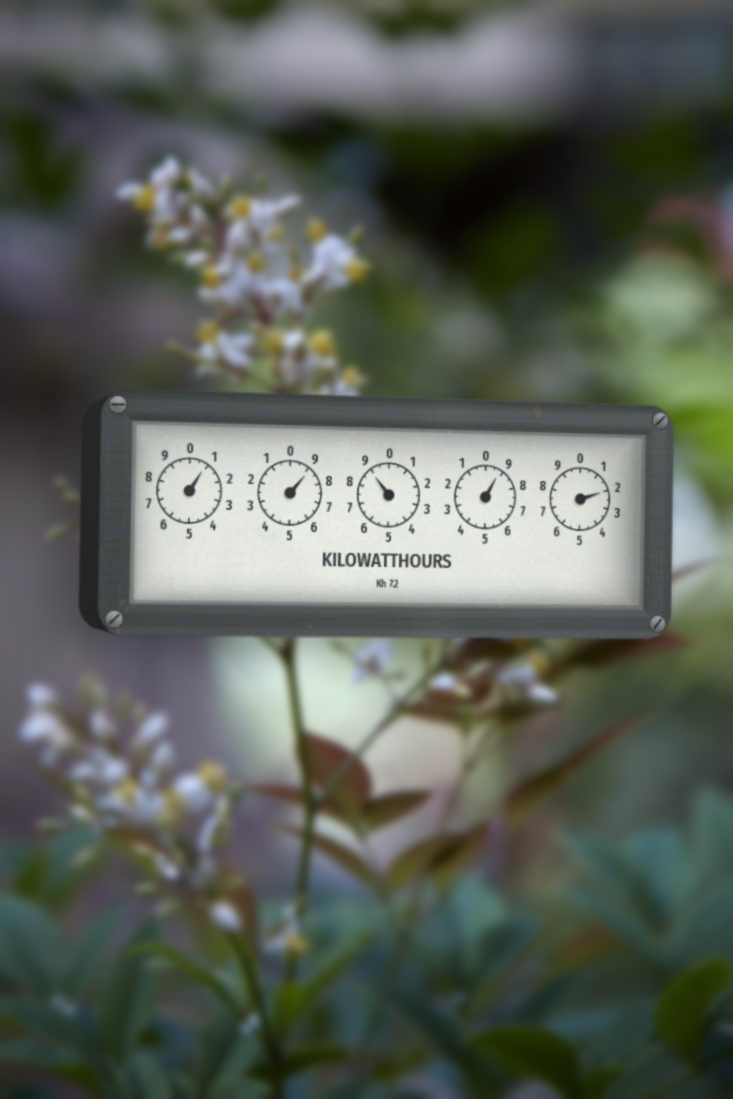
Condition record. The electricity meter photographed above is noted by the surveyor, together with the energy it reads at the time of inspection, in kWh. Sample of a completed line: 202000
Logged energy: 8892
